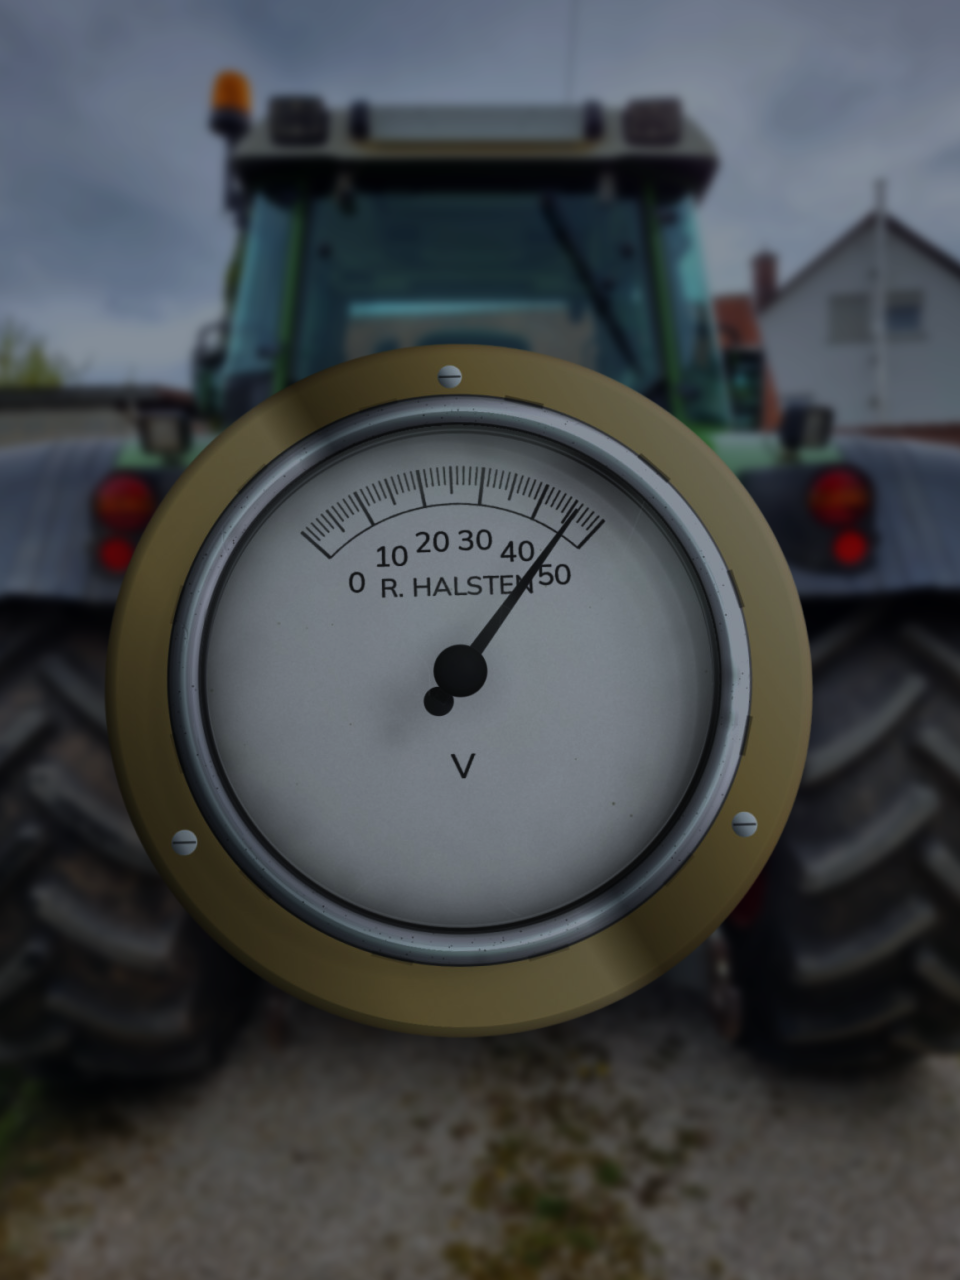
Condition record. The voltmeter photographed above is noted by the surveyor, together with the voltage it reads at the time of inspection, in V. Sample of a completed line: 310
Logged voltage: 46
